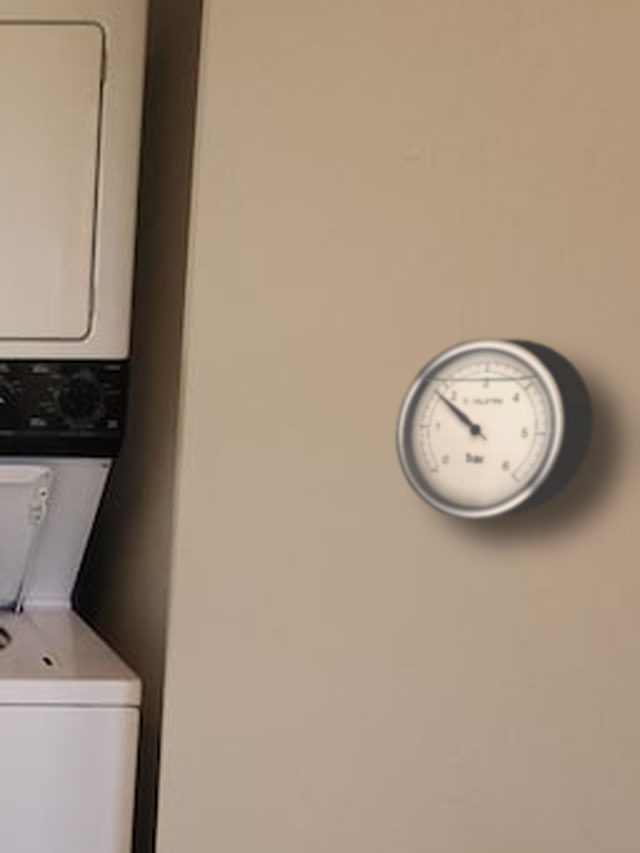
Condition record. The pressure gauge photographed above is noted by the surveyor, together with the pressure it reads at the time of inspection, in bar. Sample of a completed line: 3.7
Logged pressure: 1.8
